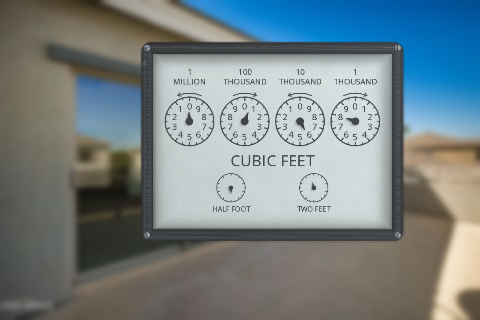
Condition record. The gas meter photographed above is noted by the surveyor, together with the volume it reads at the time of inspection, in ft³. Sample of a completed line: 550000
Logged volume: 5800
